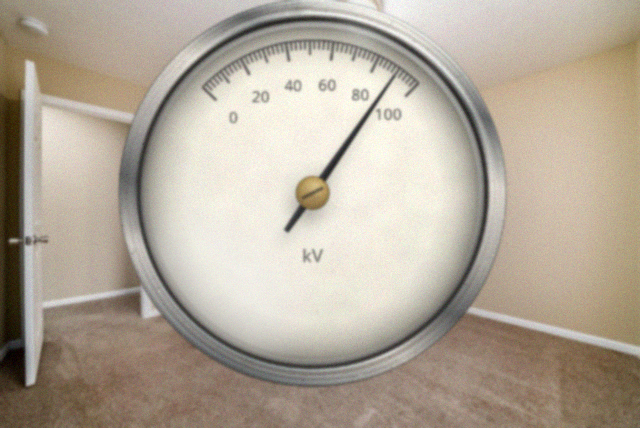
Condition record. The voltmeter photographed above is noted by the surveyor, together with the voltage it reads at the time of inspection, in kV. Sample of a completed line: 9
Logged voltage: 90
